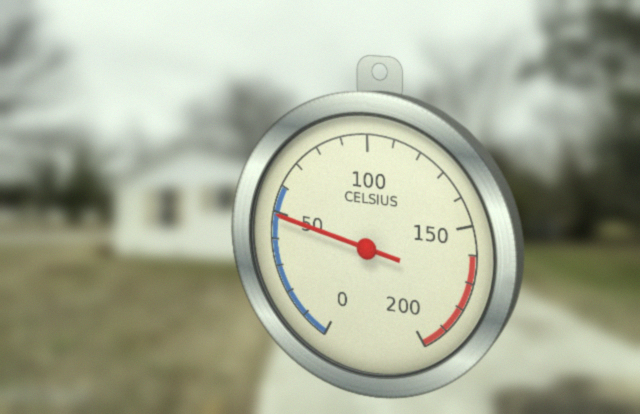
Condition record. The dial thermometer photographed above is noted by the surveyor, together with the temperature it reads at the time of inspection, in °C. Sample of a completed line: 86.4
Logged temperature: 50
